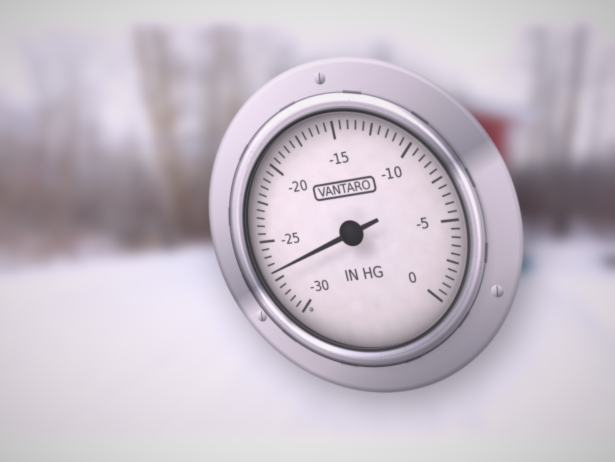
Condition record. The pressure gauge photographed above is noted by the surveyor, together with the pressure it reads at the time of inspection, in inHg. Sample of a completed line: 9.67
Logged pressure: -27
